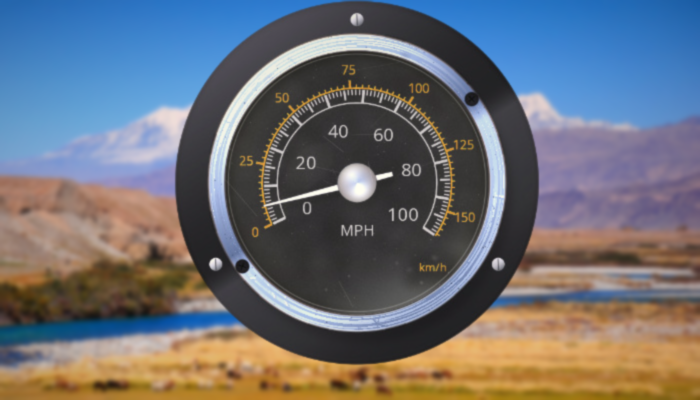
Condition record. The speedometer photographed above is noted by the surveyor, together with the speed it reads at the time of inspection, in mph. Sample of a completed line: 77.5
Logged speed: 5
